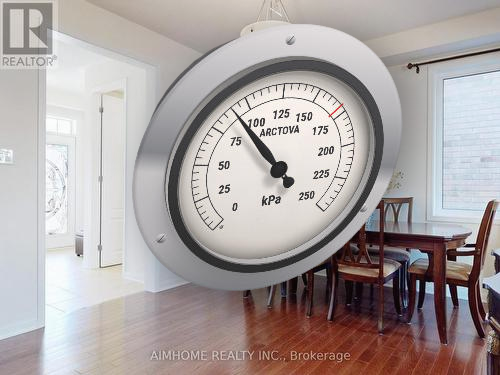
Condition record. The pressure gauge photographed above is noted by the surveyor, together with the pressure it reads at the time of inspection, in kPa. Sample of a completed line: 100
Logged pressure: 90
